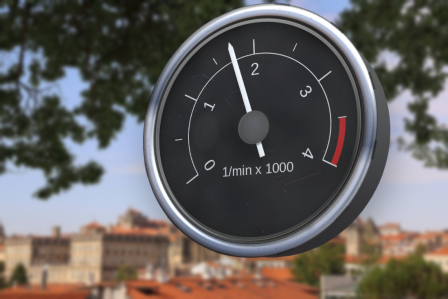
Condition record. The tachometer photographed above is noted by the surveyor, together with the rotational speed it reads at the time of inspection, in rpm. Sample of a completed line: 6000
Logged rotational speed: 1750
